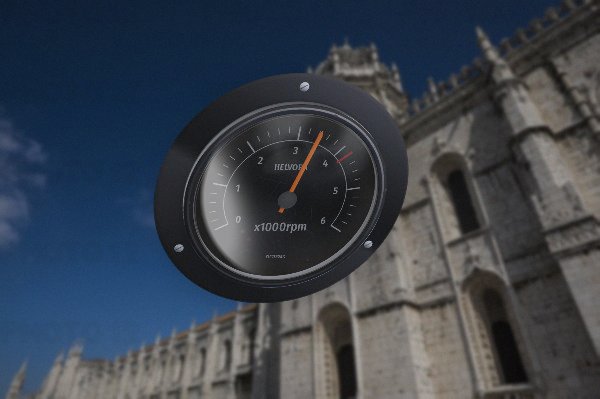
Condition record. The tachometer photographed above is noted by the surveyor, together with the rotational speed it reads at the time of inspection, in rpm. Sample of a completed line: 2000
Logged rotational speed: 3400
